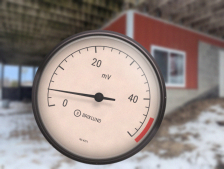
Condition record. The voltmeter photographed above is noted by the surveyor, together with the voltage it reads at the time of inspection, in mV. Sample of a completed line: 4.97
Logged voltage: 4
